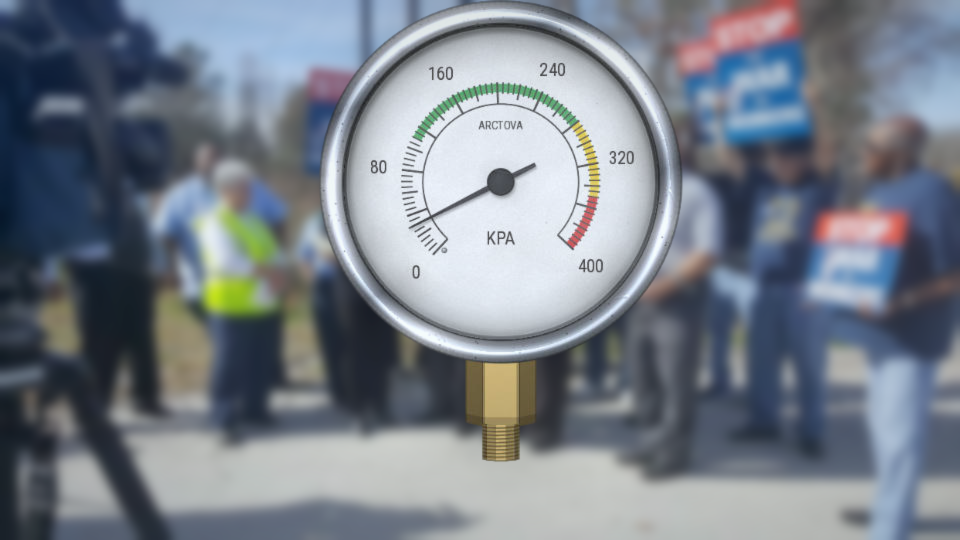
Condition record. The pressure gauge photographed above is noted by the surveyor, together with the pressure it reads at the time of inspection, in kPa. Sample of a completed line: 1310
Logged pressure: 30
